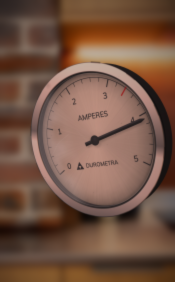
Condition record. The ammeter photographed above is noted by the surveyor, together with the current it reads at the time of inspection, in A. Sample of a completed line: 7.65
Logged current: 4.1
